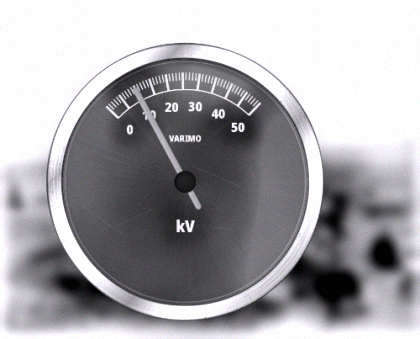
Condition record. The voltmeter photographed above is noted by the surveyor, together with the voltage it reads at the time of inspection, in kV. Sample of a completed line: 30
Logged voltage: 10
